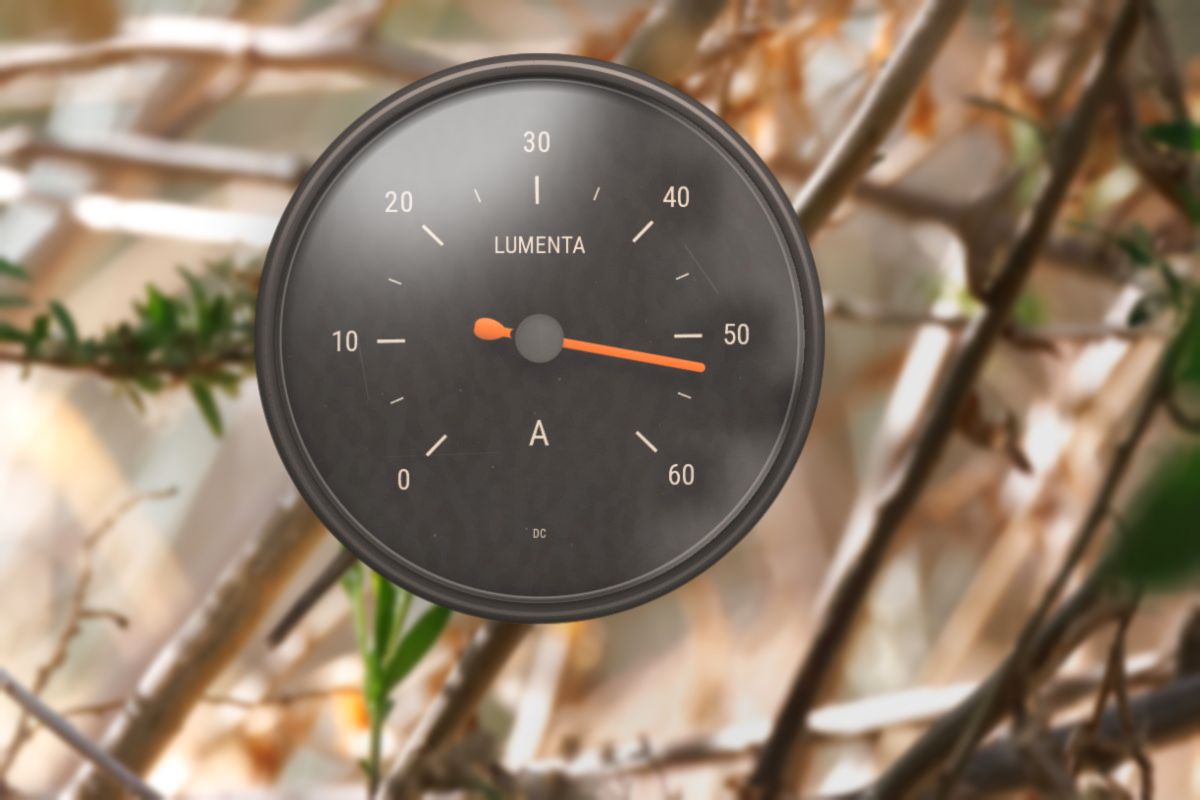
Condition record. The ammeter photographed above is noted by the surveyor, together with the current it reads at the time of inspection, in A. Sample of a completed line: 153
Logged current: 52.5
